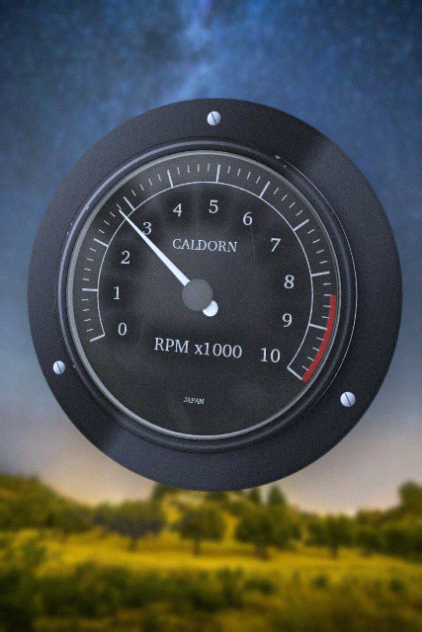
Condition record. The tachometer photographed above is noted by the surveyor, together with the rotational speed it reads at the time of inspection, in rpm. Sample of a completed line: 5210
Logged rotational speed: 2800
